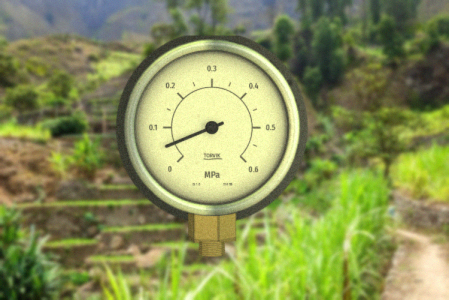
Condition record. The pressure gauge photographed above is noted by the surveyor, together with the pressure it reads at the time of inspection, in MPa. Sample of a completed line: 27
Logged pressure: 0.05
